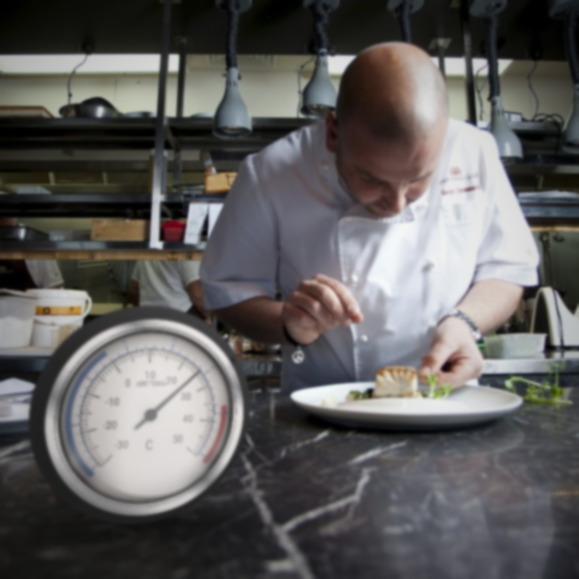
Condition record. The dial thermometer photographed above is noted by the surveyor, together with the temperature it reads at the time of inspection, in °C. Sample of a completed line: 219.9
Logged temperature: 25
